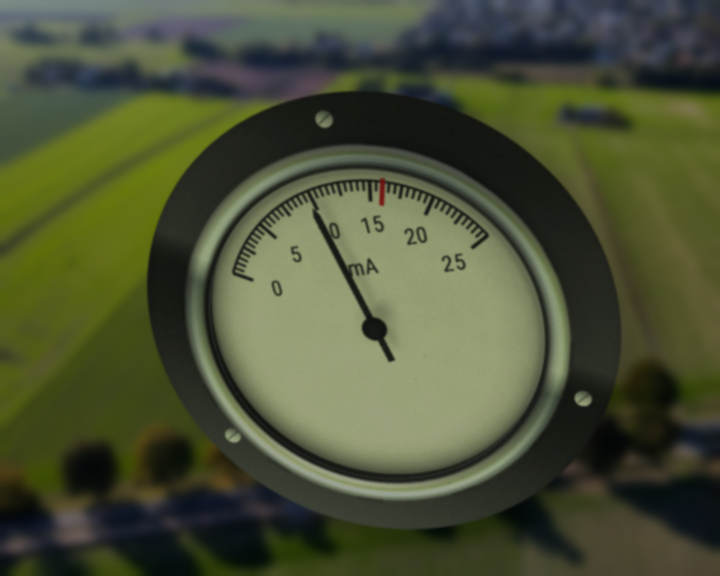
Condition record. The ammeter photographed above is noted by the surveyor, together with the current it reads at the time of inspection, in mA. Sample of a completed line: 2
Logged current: 10
